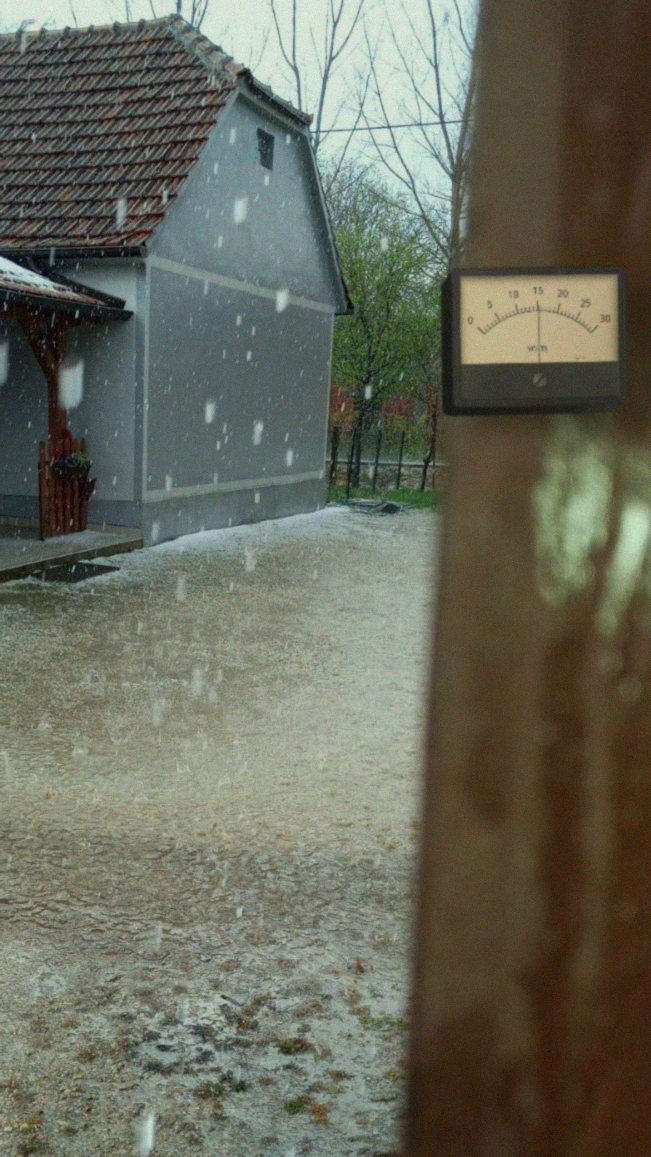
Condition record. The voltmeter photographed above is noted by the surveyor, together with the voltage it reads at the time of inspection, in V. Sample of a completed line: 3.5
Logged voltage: 15
